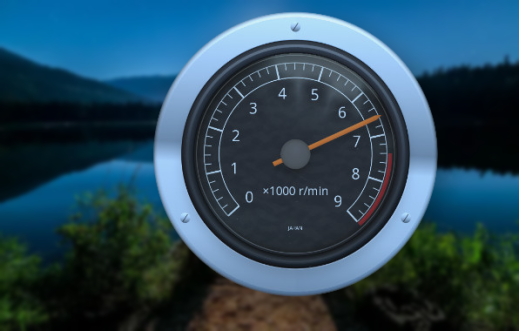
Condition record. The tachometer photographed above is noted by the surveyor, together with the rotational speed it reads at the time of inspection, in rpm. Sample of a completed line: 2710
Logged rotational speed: 6600
